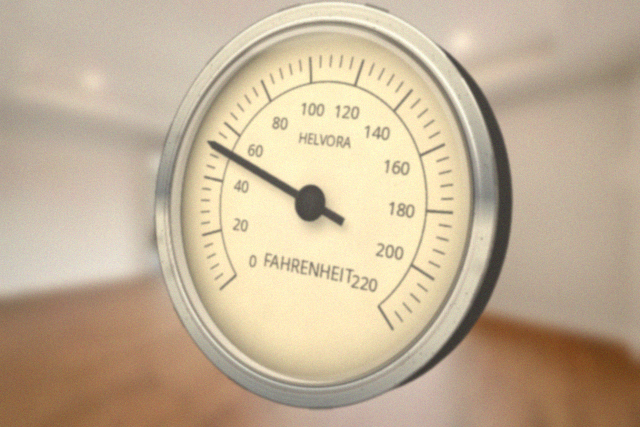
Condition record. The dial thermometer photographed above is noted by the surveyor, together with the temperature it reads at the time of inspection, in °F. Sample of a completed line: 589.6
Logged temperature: 52
